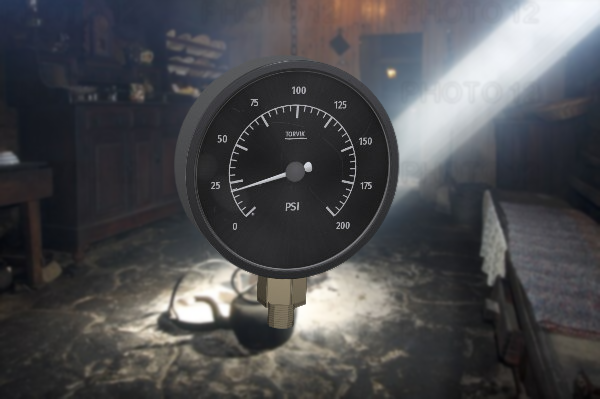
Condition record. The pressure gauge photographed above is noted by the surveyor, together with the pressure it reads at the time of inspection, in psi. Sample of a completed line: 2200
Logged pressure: 20
